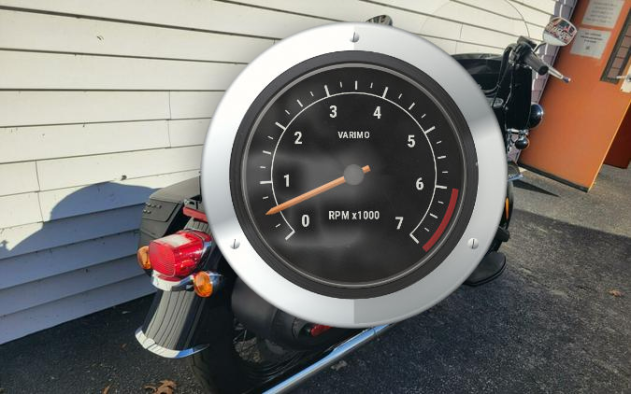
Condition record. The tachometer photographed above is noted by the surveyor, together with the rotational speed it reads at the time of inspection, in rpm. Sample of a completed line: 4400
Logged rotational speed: 500
